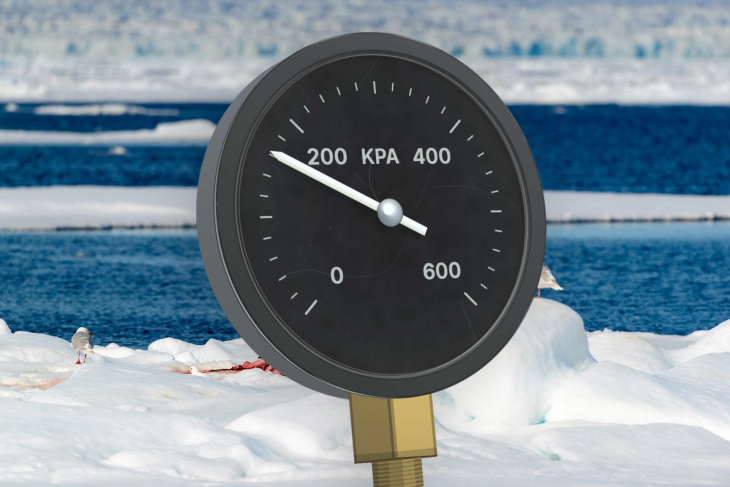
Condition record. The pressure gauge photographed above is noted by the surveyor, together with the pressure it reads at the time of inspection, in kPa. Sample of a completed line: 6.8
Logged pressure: 160
